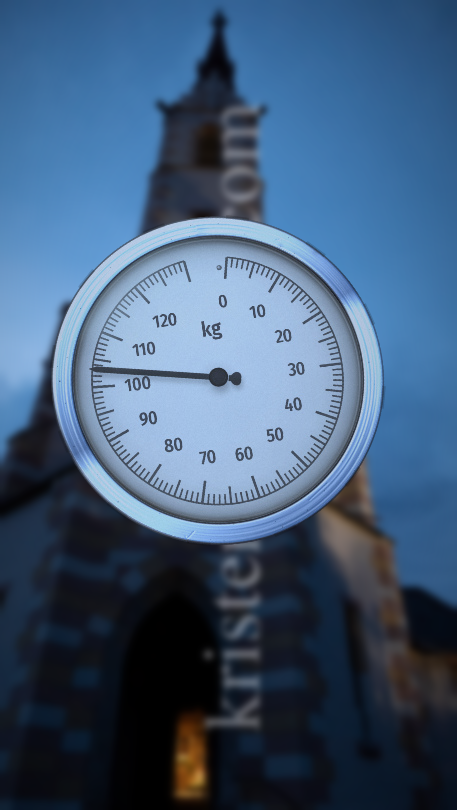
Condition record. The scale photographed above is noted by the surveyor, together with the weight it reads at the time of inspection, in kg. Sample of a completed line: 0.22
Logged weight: 103
